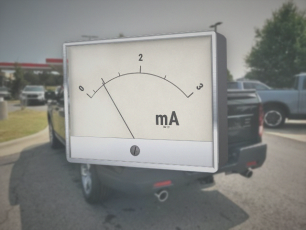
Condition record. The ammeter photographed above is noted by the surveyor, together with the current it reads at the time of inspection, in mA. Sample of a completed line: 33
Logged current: 1
